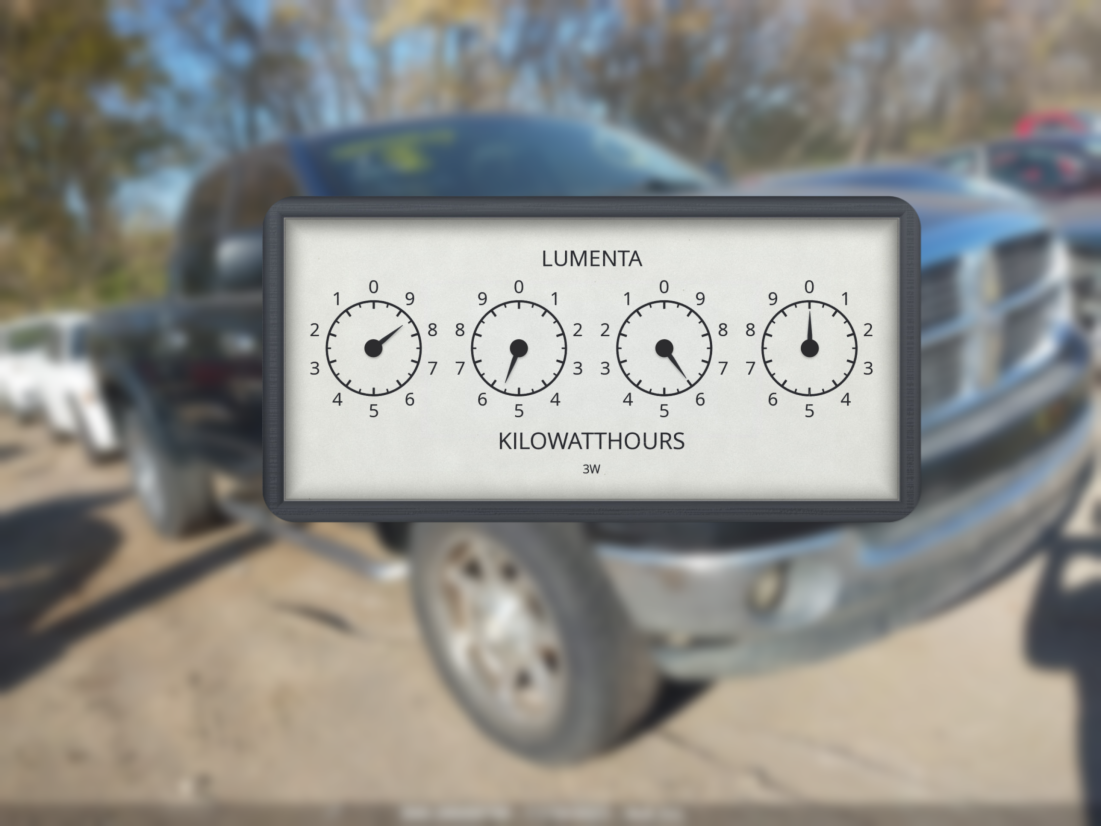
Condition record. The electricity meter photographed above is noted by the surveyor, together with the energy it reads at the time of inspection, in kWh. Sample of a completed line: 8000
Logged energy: 8560
